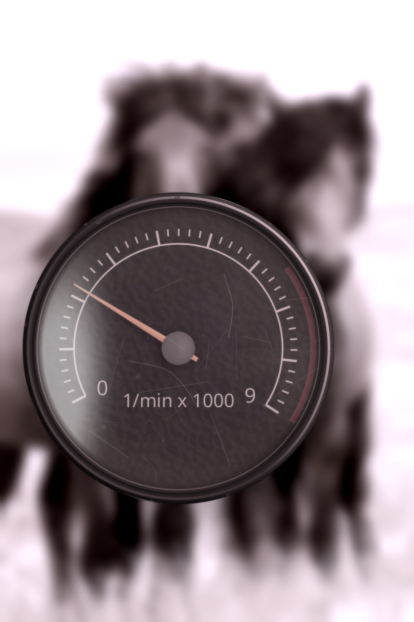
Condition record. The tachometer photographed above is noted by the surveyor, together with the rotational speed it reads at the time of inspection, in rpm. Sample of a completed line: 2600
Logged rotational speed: 2200
